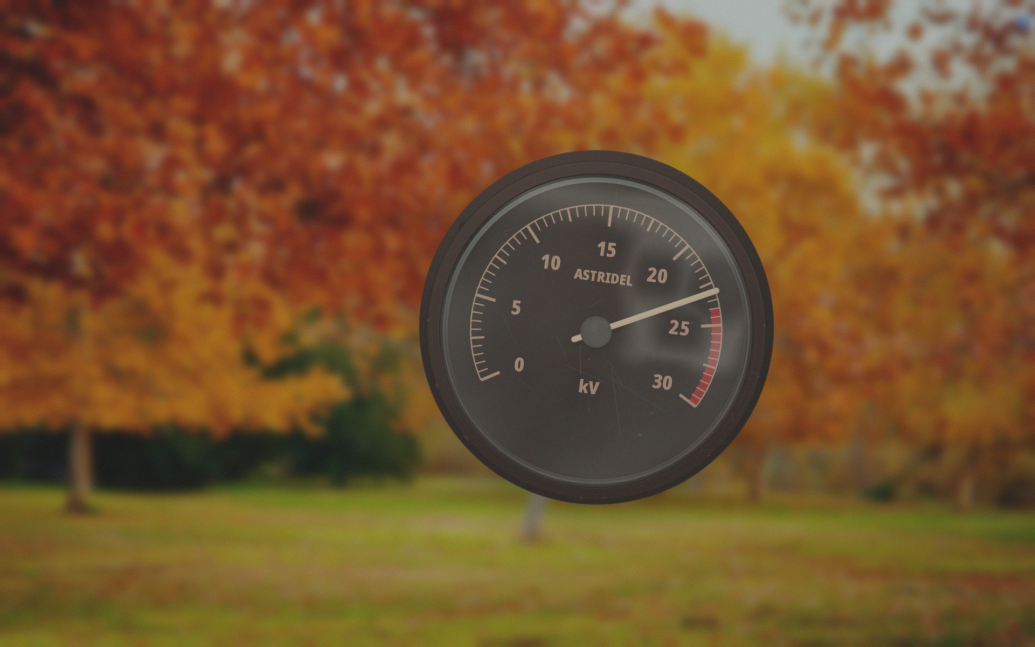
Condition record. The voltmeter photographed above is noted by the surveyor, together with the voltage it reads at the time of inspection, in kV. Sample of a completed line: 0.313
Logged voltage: 23
